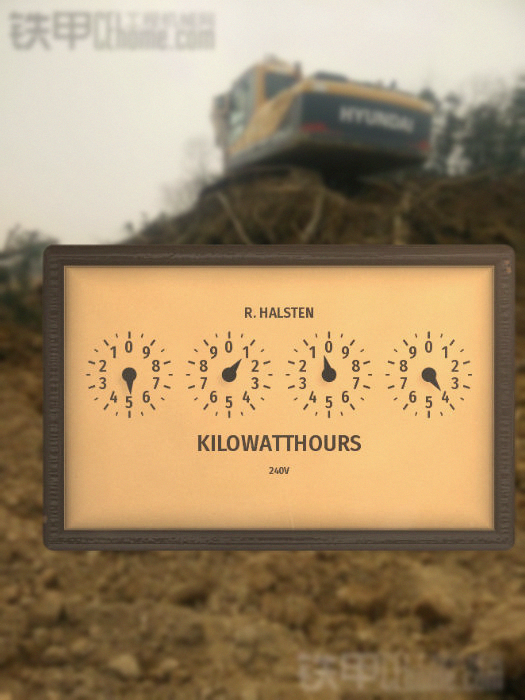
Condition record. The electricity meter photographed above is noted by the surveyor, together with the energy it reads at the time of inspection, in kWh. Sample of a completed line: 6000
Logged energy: 5104
